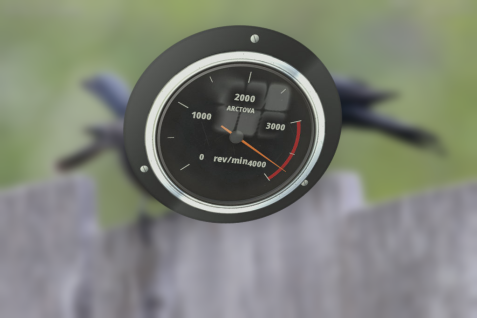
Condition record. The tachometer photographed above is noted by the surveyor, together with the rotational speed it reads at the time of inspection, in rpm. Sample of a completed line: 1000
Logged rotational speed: 3750
